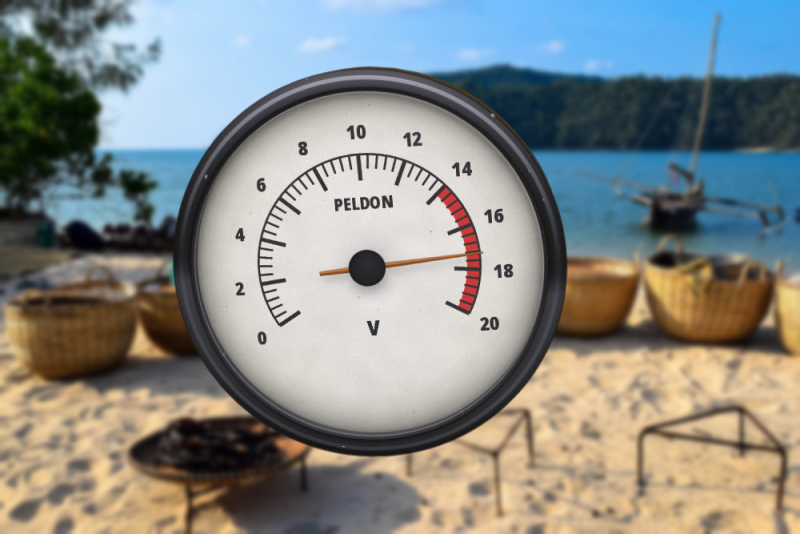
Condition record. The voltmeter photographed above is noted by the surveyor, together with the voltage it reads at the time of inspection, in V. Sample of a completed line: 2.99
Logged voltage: 17.2
